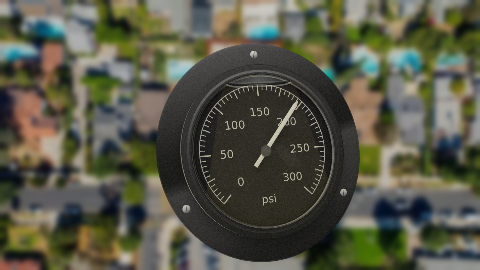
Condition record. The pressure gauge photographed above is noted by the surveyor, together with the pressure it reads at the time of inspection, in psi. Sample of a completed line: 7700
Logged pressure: 195
